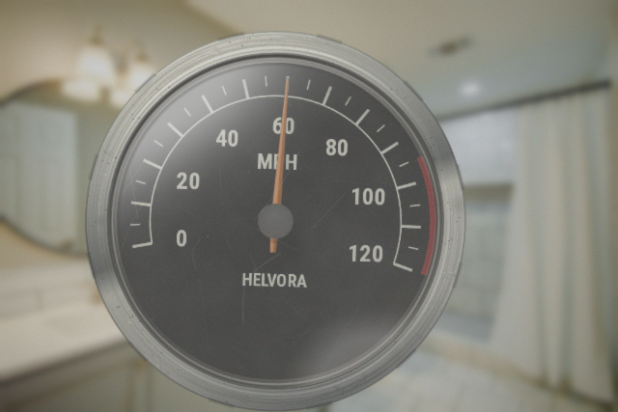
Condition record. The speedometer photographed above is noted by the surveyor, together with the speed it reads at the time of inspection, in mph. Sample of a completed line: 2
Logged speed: 60
